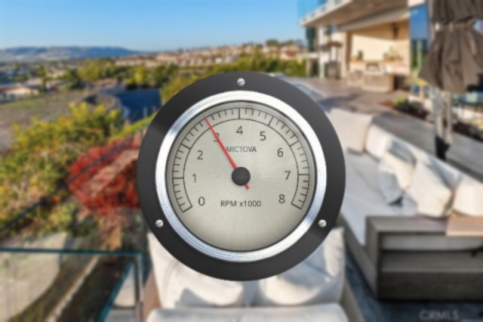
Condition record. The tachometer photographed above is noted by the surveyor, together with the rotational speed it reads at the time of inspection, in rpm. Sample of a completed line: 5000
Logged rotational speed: 3000
